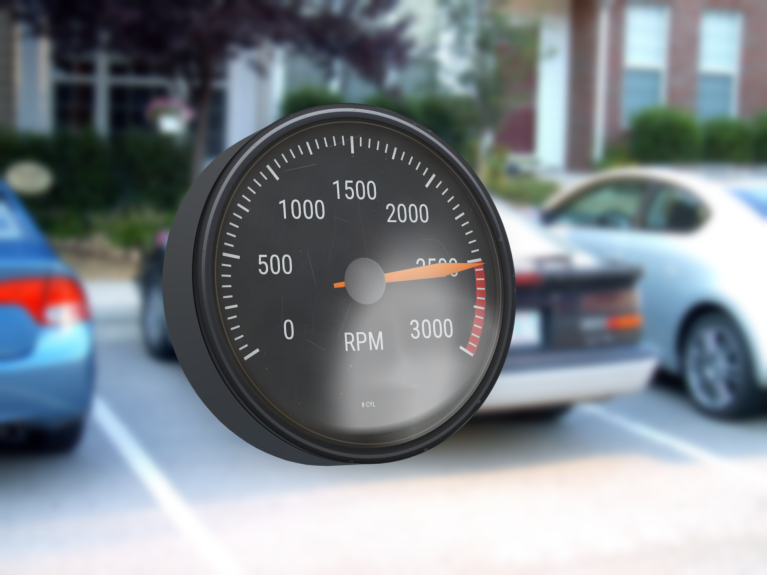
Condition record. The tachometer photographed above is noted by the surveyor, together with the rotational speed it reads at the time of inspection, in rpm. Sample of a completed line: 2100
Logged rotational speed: 2525
